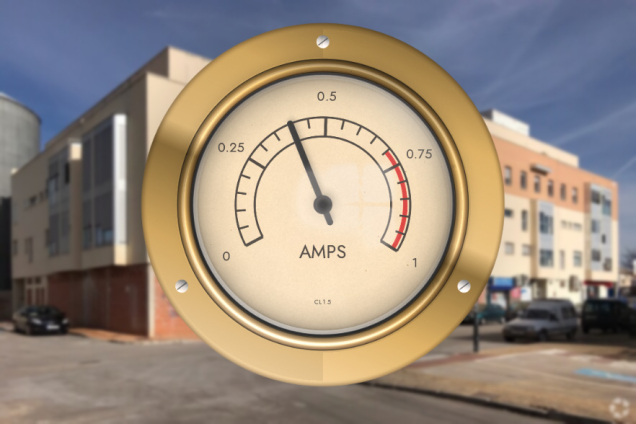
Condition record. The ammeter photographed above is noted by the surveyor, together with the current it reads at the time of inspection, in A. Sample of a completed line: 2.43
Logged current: 0.4
